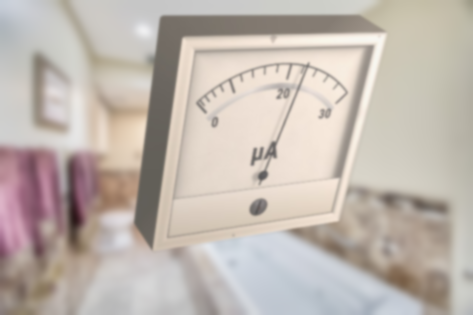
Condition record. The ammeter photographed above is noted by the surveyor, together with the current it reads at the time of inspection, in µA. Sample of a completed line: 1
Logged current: 22
